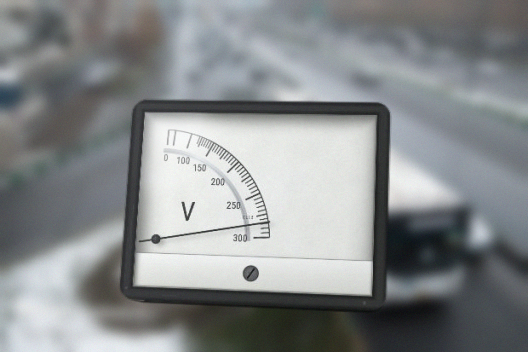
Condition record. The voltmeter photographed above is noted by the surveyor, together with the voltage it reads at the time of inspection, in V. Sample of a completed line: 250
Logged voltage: 285
